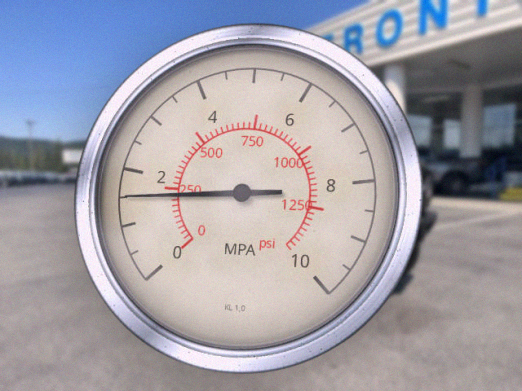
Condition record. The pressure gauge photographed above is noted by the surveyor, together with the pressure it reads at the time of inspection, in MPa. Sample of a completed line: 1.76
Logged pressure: 1.5
